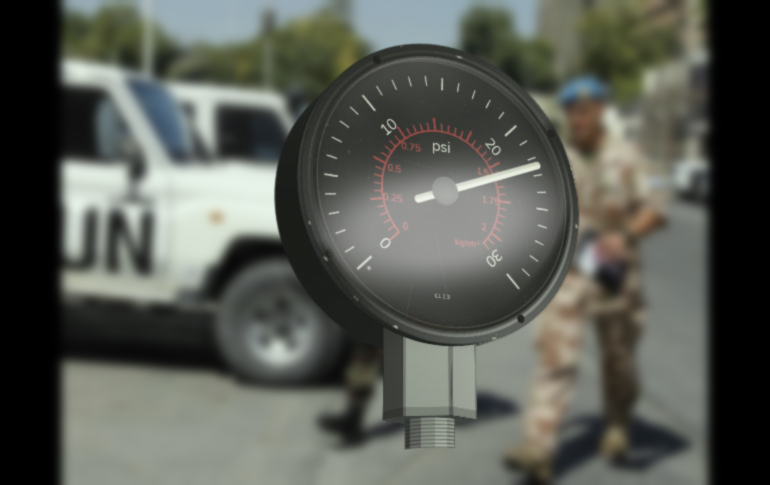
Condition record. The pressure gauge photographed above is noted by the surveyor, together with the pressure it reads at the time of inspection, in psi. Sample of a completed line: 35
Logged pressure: 22.5
